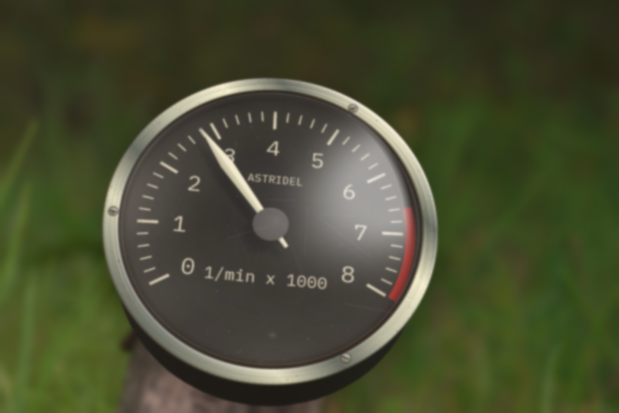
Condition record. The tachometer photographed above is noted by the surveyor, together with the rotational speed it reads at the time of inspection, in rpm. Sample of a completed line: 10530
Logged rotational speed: 2800
